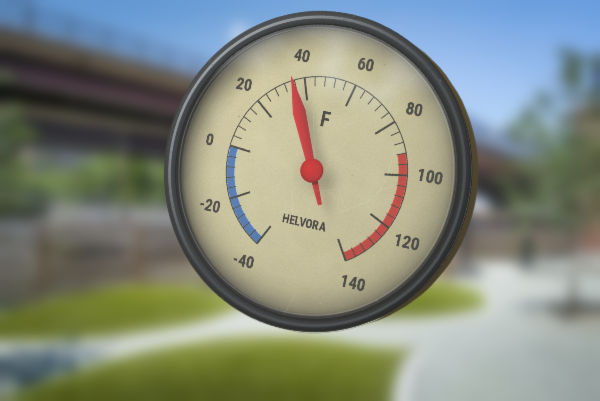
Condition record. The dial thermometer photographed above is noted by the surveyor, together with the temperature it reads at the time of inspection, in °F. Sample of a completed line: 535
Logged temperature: 36
